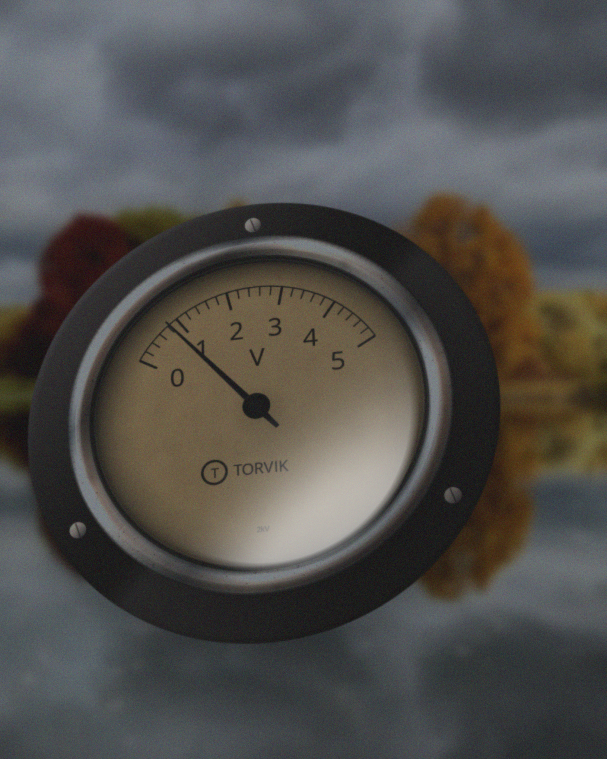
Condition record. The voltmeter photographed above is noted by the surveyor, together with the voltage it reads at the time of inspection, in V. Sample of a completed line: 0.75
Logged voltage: 0.8
